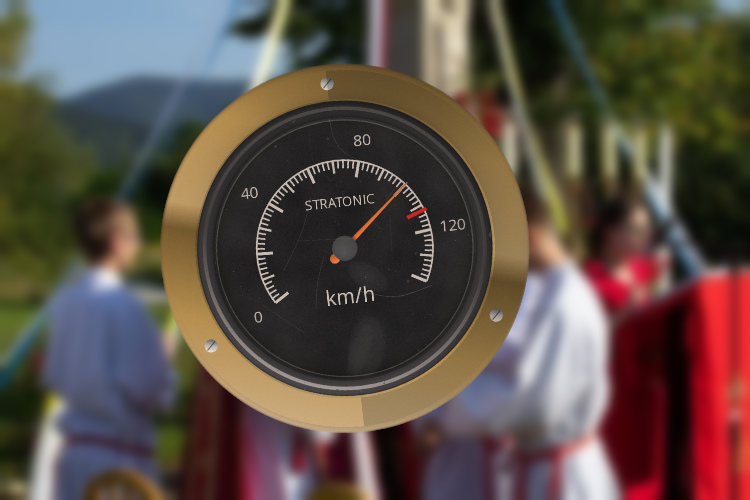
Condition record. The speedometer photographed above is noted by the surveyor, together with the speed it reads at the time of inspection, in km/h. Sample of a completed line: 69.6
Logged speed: 100
